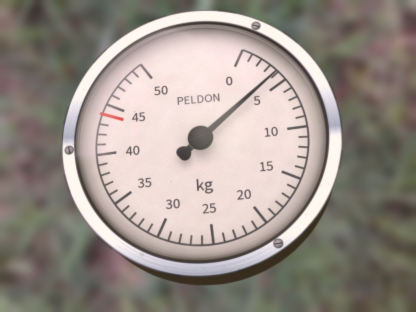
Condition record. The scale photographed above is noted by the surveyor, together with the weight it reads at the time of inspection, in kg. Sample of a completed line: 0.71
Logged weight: 4
